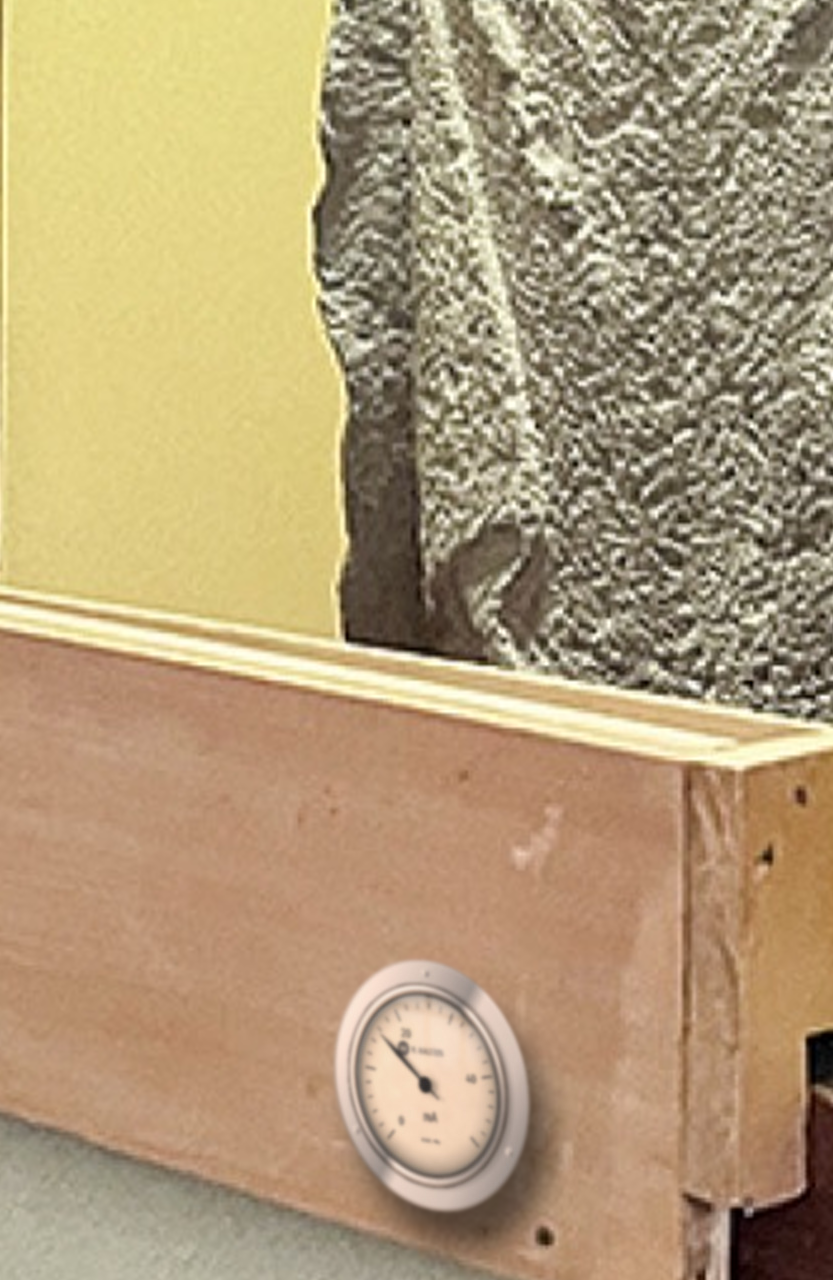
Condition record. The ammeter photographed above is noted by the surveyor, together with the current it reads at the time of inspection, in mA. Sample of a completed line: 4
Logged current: 16
